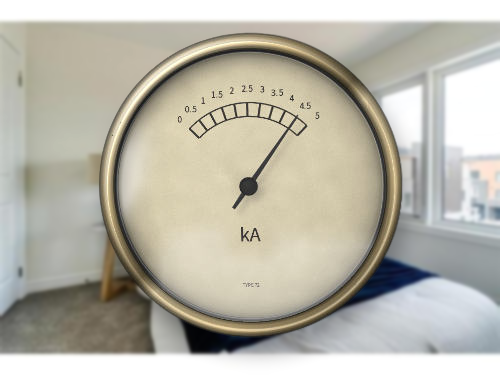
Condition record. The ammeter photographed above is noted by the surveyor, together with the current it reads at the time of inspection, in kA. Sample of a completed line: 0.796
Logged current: 4.5
